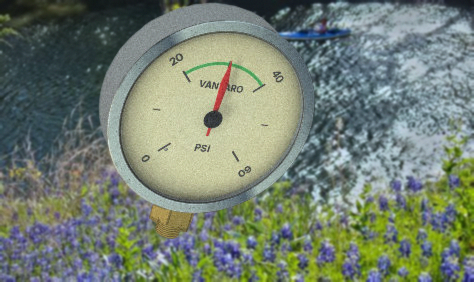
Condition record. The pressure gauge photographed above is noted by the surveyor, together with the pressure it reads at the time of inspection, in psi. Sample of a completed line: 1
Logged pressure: 30
